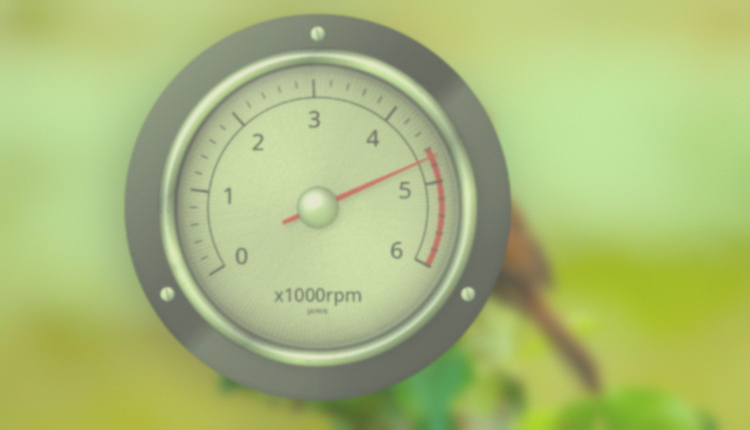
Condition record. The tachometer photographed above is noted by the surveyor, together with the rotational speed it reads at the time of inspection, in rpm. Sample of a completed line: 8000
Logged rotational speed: 4700
